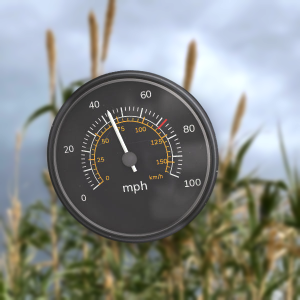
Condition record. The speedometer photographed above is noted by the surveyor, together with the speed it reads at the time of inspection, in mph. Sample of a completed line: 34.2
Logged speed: 44
